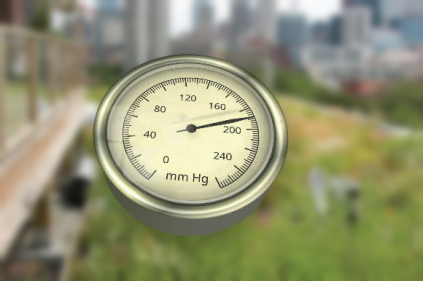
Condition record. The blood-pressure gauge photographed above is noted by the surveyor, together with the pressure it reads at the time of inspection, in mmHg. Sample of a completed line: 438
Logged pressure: 190
